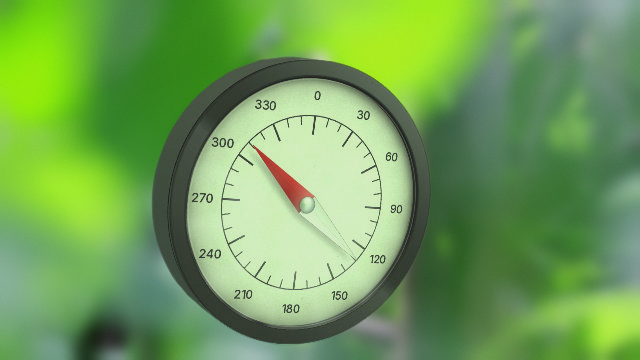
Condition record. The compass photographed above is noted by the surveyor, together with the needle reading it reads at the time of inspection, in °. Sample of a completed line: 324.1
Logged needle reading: 310
